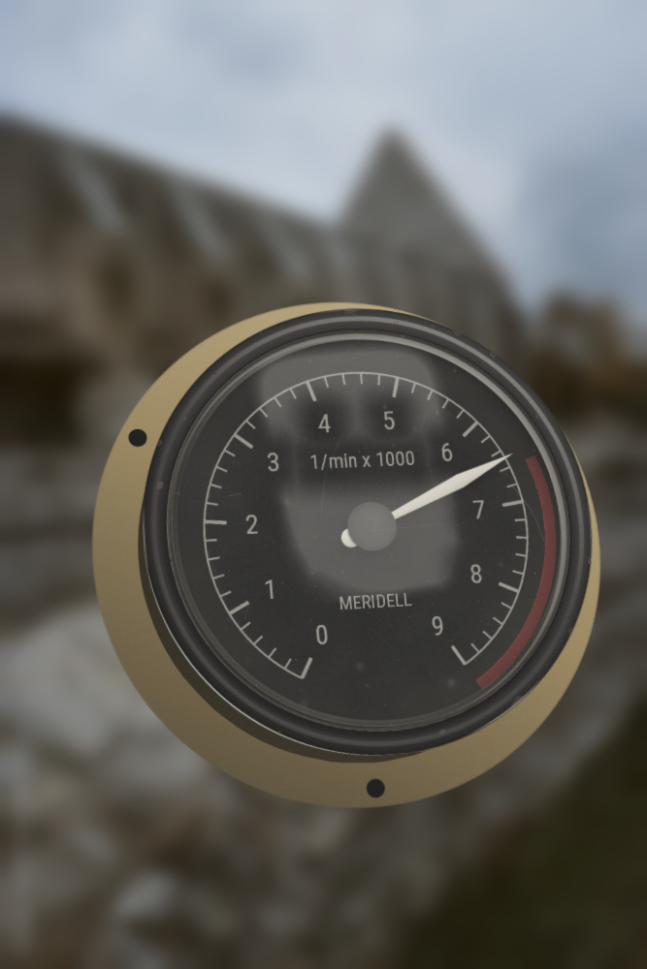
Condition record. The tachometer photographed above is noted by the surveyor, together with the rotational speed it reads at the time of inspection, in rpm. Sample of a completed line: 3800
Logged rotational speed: 6500
